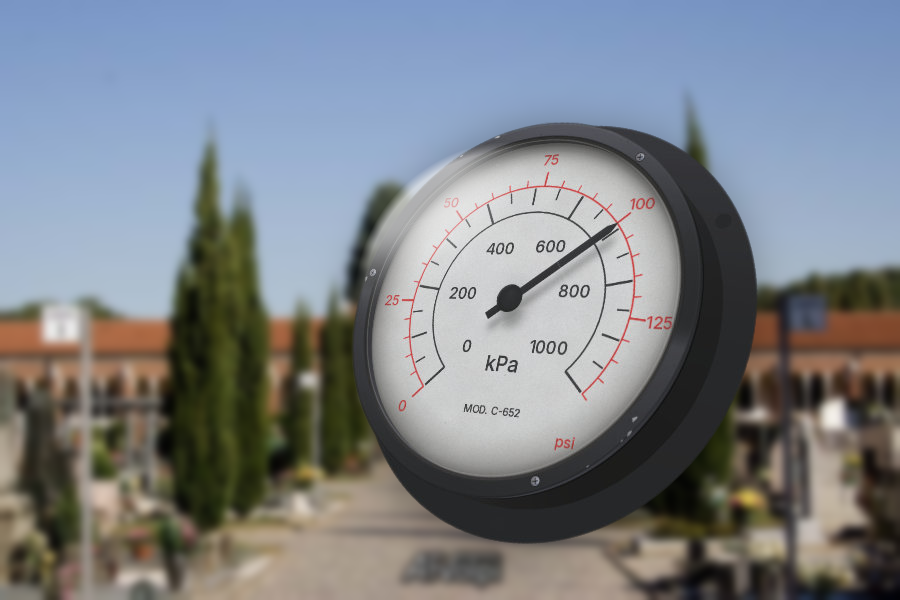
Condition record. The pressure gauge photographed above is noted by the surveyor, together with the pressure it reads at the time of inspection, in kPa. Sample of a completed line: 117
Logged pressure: 700
